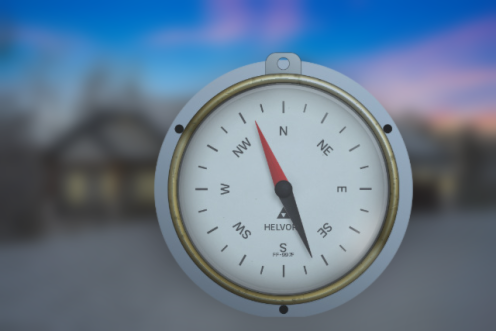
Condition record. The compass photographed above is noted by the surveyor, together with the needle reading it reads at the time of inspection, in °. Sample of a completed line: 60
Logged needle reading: 337.5
